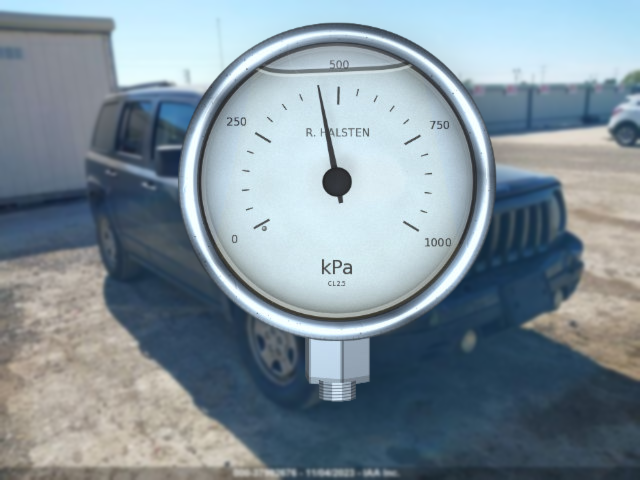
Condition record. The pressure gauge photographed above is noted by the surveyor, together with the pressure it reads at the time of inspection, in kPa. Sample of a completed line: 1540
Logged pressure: 450
